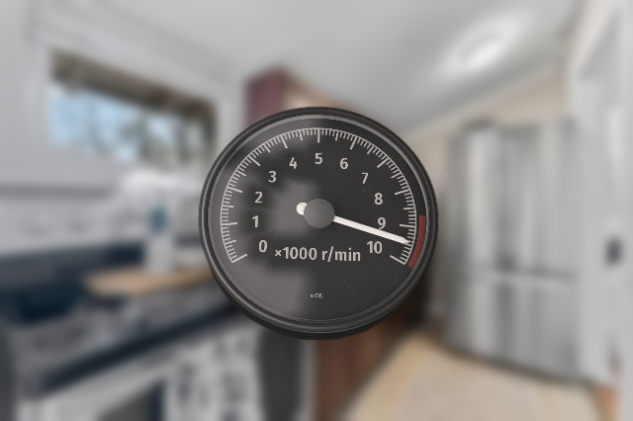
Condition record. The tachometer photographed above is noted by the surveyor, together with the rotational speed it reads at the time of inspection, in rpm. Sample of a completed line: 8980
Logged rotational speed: 9500
